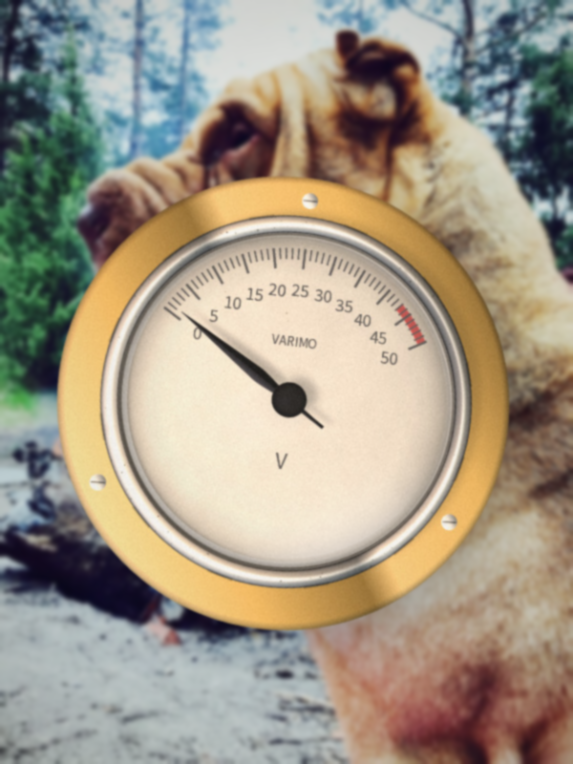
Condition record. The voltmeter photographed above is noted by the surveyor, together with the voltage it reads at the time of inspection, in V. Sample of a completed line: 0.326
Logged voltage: 1
